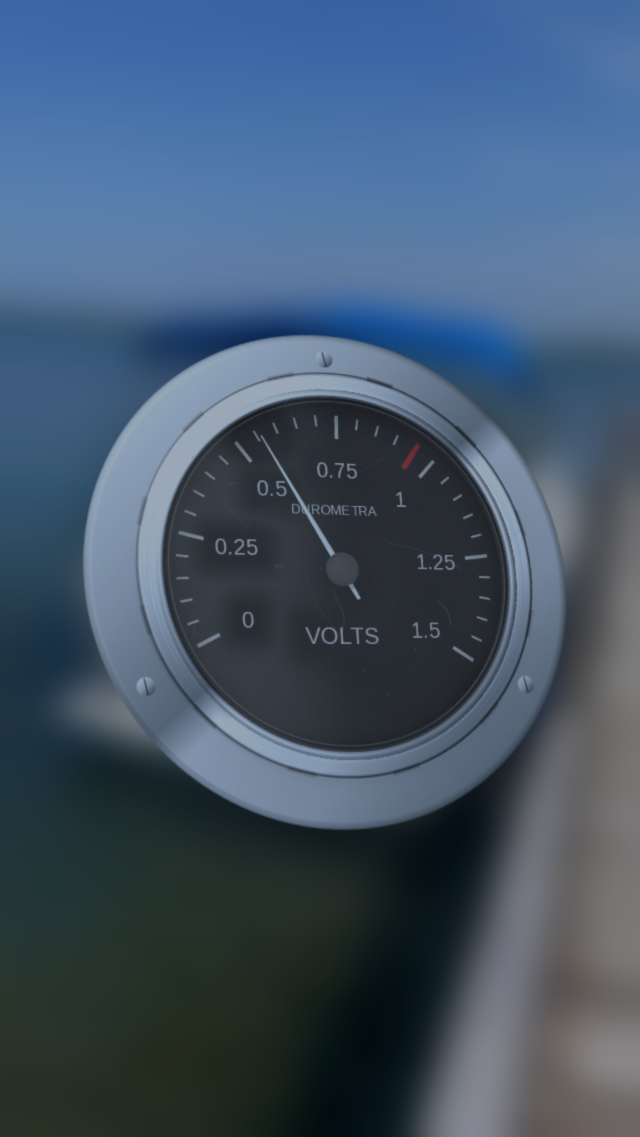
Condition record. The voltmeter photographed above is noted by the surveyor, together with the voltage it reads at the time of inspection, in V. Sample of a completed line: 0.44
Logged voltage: 0.55
